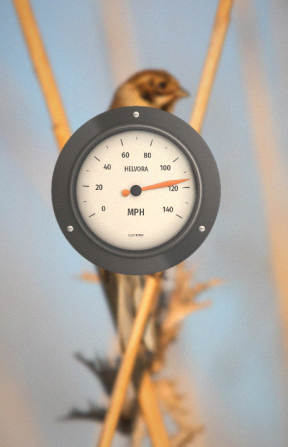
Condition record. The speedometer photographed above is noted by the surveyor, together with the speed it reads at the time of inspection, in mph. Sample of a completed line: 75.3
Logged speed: 115
